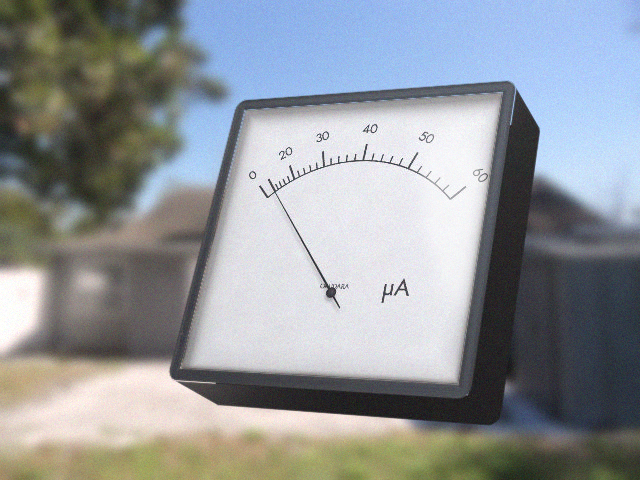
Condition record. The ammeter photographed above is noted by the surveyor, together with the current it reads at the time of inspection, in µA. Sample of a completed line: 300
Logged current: 10
